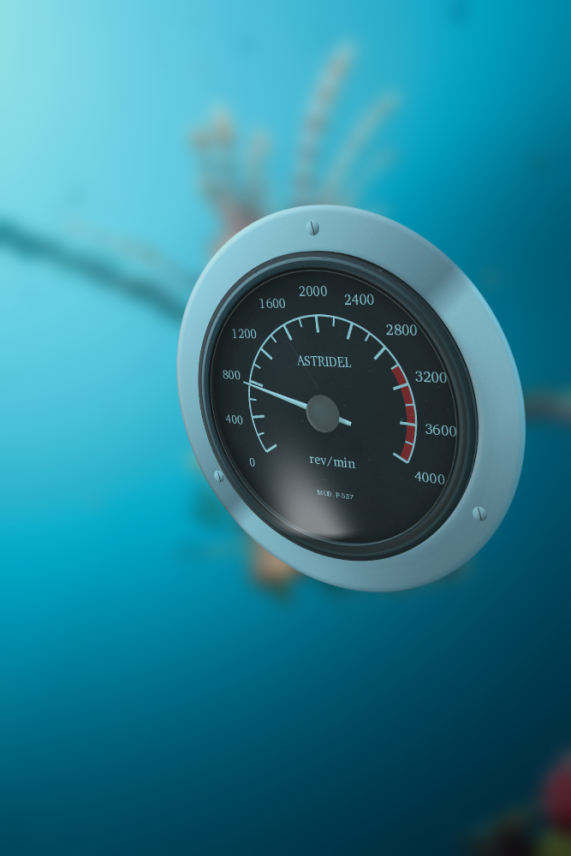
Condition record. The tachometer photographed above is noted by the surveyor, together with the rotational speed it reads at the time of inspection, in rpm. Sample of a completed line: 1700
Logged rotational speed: 800
